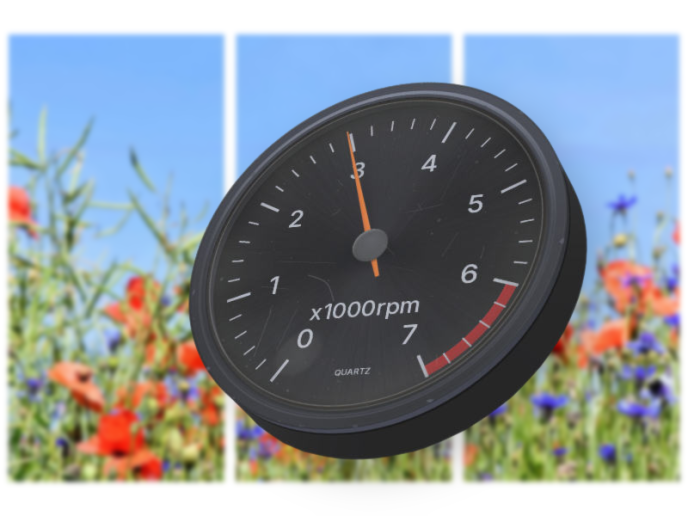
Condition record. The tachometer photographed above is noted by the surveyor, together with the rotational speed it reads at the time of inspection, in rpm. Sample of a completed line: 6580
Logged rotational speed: 3000
